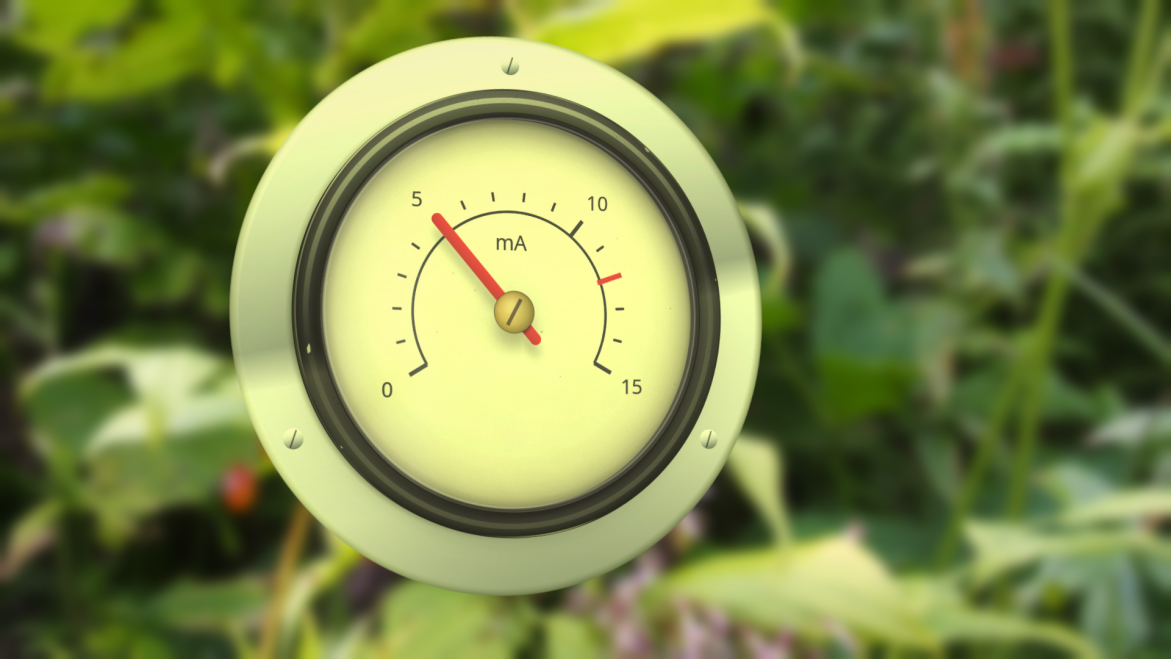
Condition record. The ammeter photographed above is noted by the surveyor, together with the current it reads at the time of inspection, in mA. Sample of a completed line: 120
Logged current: 5
